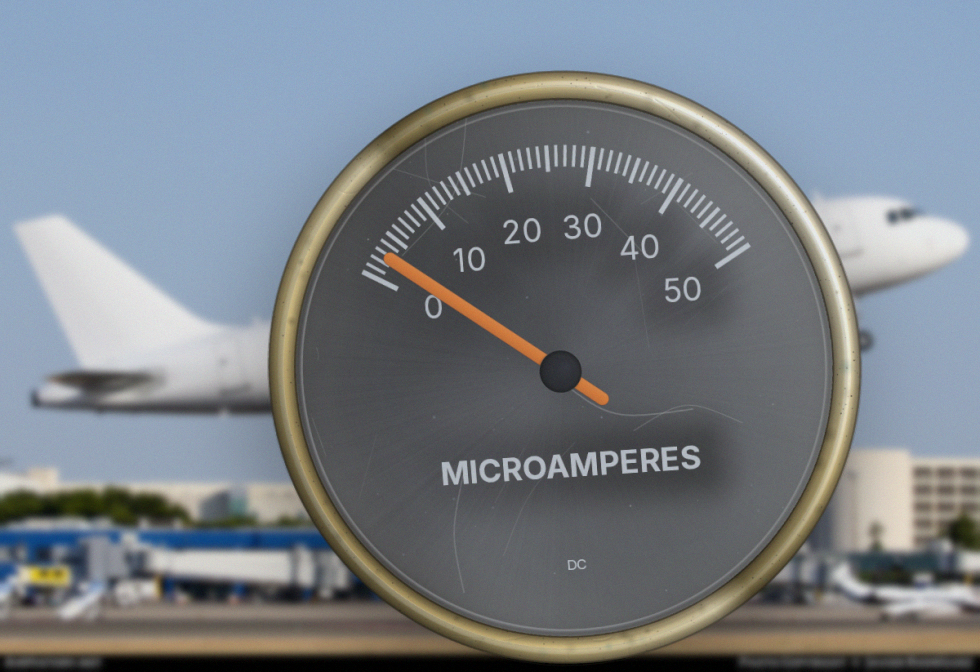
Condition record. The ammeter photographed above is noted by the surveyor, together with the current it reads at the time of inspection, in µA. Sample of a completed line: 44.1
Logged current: 3
